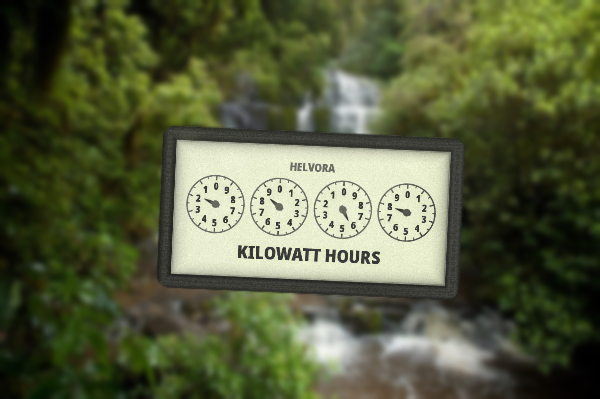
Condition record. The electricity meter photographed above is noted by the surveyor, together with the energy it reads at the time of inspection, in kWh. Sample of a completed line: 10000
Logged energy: 1858
